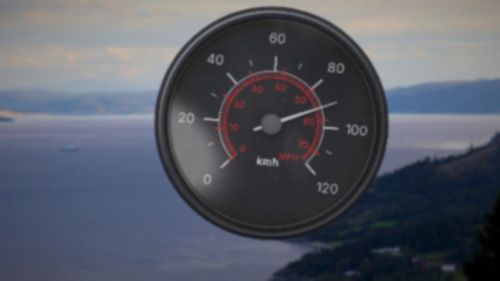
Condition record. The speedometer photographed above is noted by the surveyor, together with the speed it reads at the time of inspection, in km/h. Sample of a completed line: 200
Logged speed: 90
